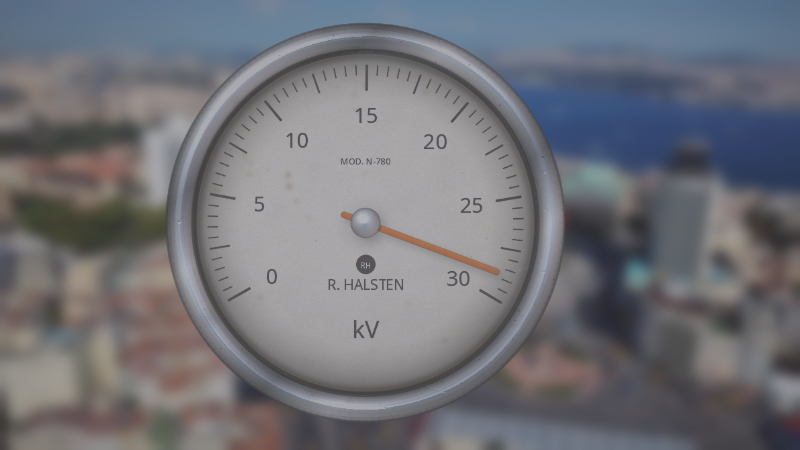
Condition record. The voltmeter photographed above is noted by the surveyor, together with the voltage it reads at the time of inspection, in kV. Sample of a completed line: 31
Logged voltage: 28.75
